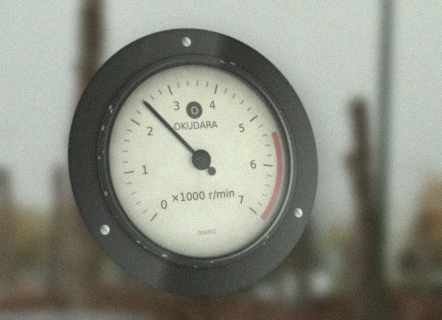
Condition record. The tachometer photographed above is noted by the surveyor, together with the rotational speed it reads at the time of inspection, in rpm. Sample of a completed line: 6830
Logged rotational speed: 2400
